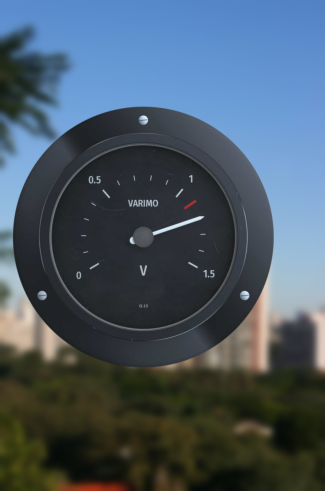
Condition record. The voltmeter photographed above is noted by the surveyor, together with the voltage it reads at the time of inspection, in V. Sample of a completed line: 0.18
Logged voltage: 1.2
